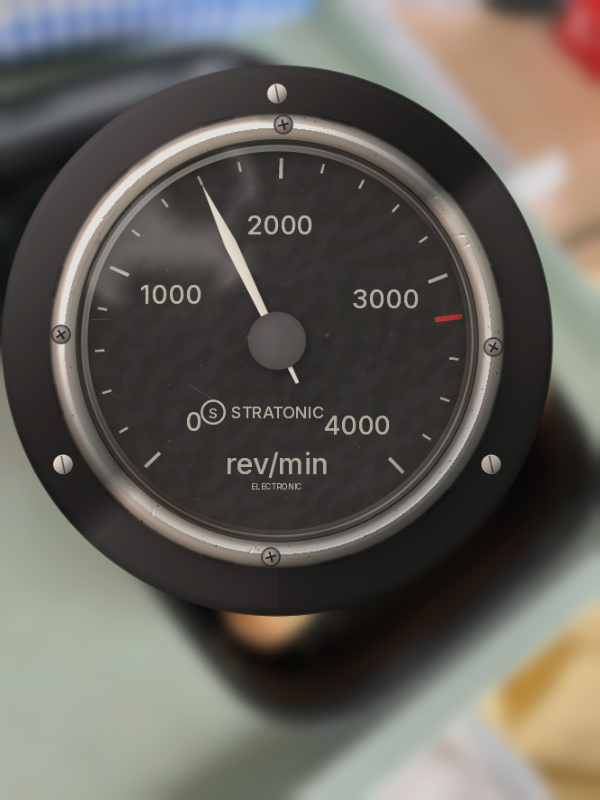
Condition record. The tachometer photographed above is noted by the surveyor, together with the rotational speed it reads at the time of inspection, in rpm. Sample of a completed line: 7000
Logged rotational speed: 1600
